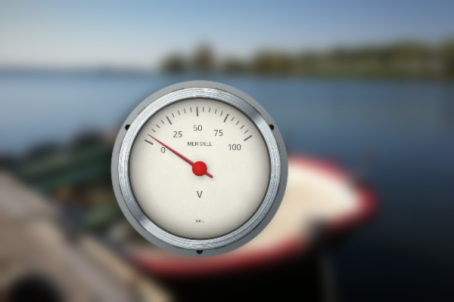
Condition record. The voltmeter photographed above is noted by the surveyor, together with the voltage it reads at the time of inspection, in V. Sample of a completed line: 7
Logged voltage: 5
